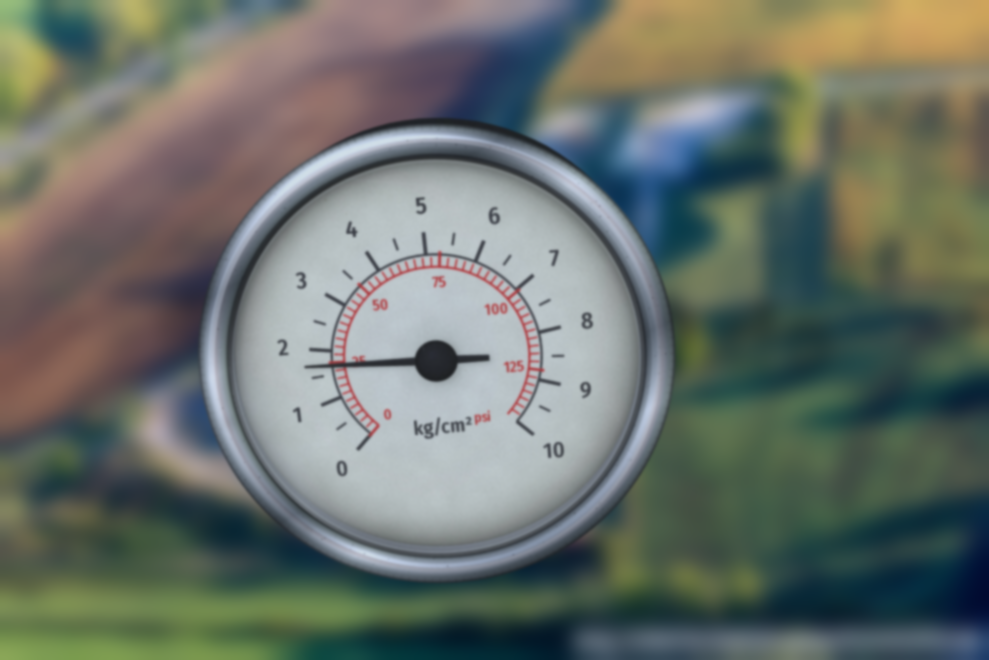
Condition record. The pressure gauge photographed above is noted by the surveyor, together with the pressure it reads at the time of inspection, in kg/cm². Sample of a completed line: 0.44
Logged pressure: 1.75
